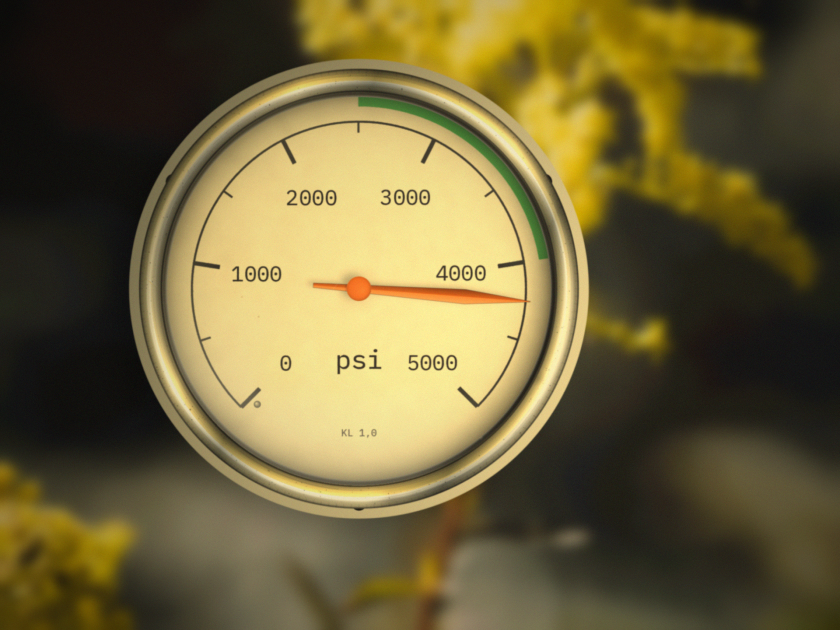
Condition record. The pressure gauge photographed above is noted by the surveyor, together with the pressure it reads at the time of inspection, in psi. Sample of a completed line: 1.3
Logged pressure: 4250
